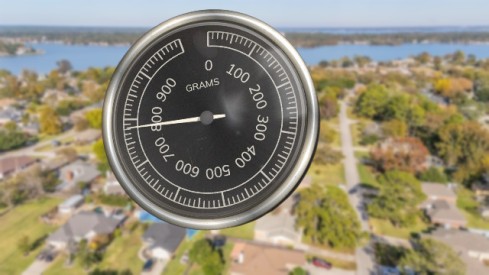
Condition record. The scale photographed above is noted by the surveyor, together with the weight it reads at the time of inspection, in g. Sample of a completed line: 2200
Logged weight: 780
